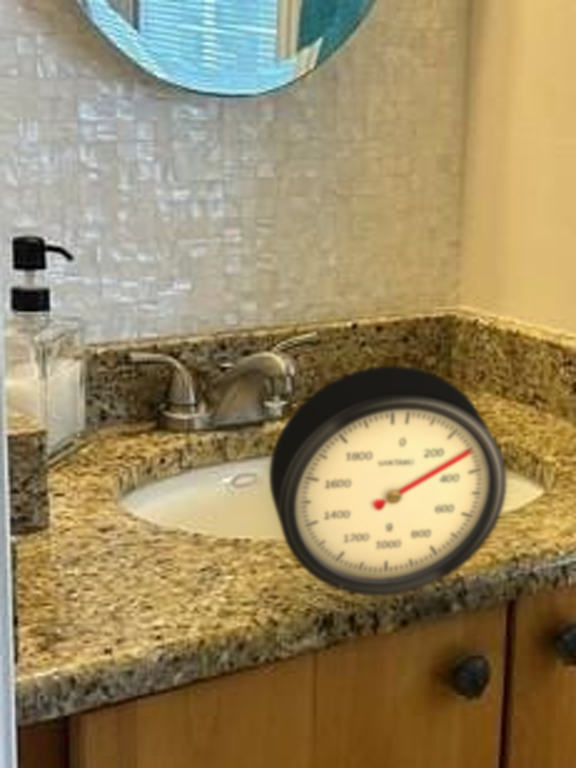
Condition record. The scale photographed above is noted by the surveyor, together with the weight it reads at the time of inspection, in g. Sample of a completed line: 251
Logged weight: 300
